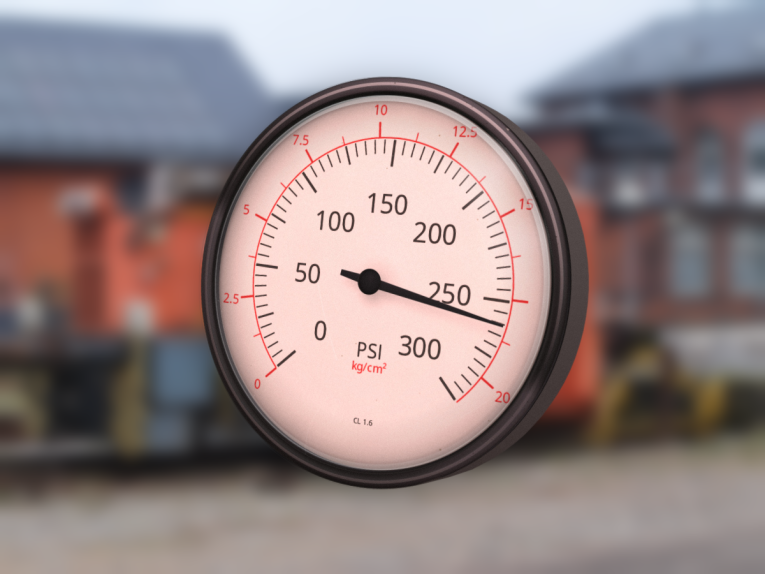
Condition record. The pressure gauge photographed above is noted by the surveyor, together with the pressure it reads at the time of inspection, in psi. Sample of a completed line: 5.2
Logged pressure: 260
